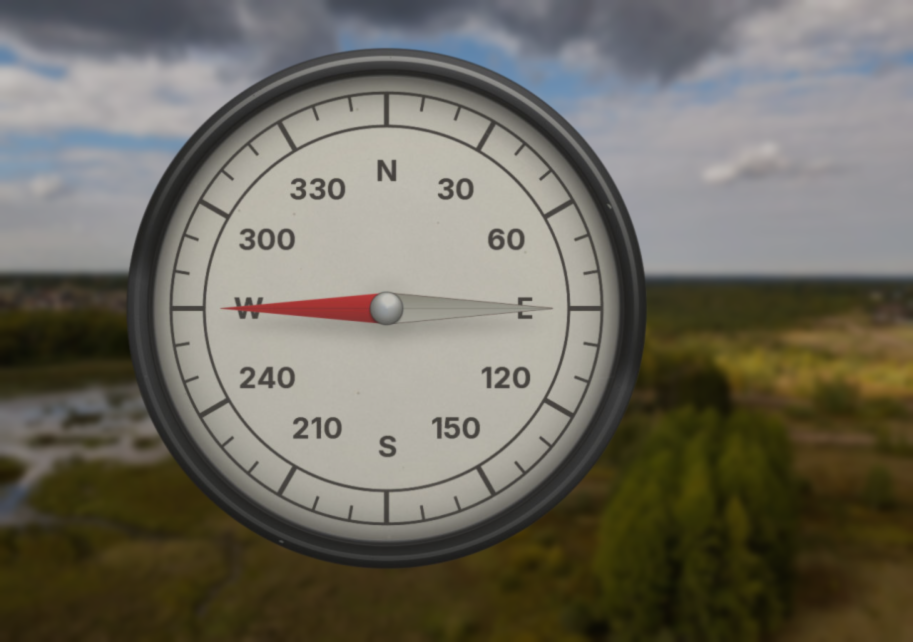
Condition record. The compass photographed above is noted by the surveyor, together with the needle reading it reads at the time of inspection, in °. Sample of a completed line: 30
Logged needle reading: 270
